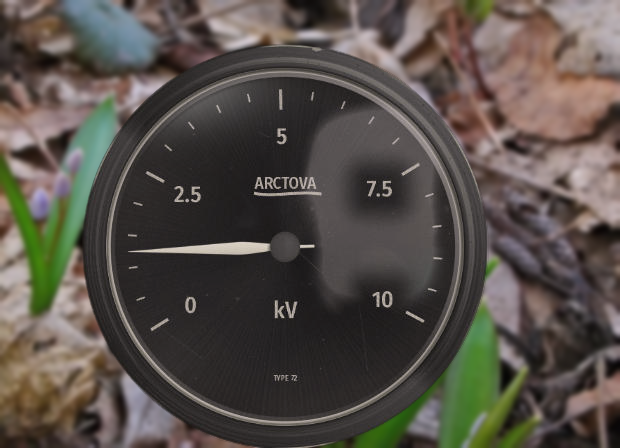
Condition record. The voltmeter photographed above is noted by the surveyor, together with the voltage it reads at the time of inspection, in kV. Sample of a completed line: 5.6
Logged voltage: 1.25
